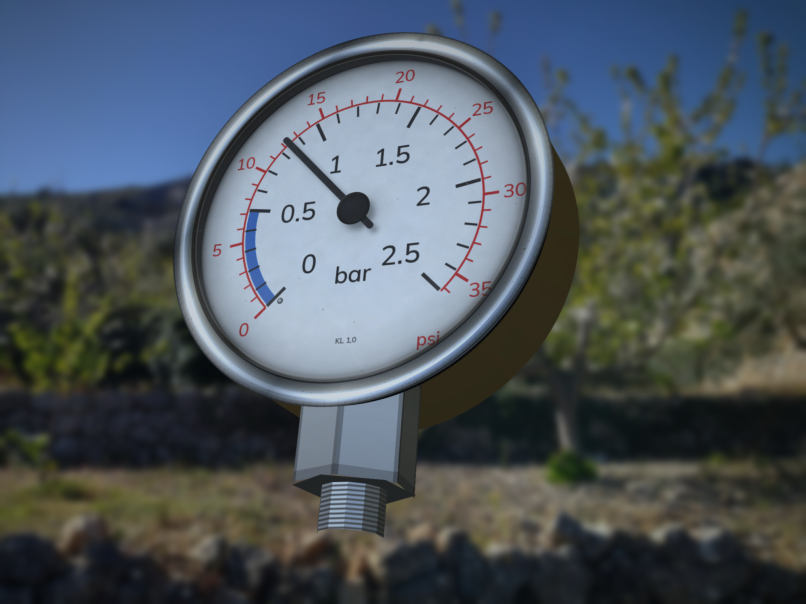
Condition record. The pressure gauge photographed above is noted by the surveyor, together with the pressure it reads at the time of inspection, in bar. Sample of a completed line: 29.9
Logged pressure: 0.85
